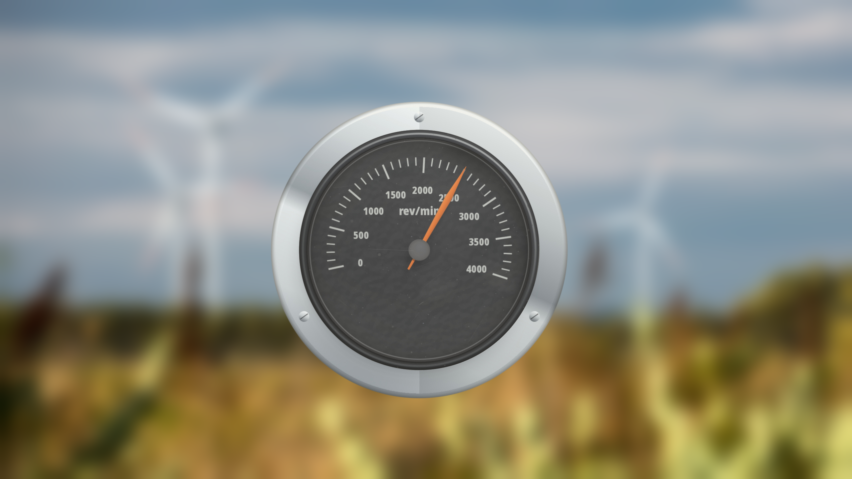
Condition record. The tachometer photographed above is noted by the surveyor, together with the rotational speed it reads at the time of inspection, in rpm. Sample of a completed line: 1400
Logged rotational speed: 2500
